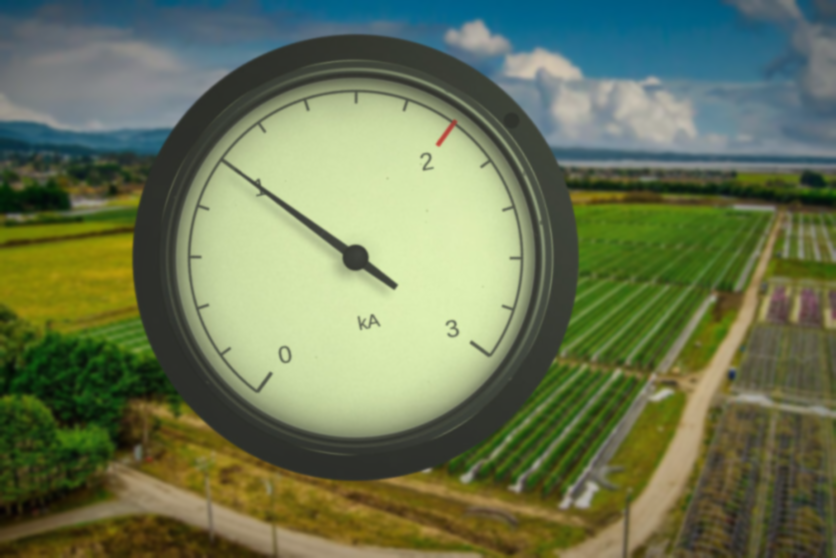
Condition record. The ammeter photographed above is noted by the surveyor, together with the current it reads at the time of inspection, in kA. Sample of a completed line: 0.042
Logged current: 1
